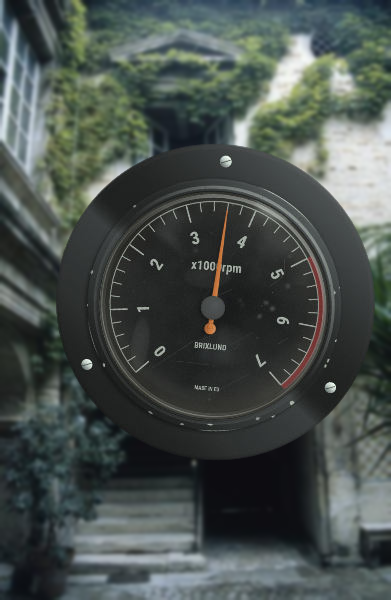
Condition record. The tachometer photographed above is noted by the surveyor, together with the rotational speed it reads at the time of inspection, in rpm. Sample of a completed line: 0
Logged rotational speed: 3600
